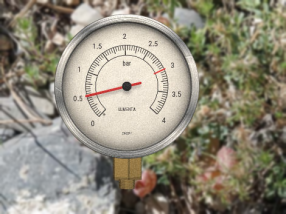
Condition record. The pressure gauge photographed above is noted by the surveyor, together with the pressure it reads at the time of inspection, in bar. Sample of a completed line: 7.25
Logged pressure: 0.5
